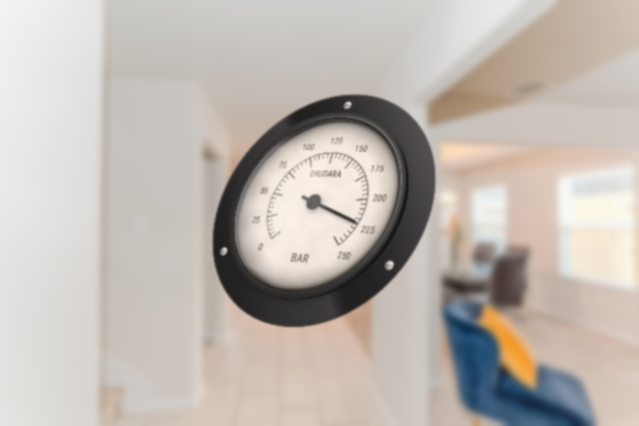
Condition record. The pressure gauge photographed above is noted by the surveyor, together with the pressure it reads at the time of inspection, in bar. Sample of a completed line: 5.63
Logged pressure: 225
